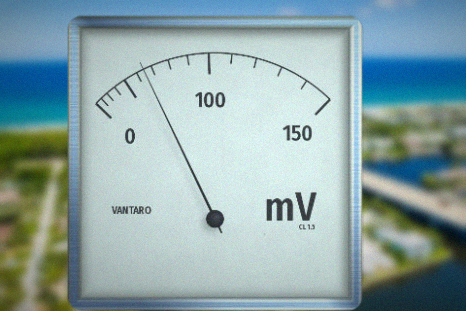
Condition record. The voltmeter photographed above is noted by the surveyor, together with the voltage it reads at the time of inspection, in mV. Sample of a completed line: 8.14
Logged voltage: 65
